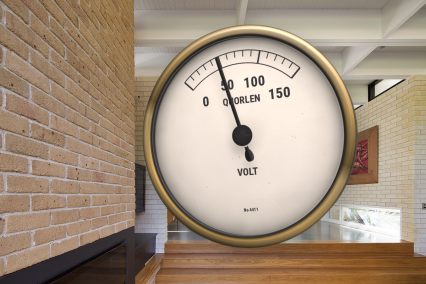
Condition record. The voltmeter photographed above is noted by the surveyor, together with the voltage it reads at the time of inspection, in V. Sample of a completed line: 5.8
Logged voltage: 50
